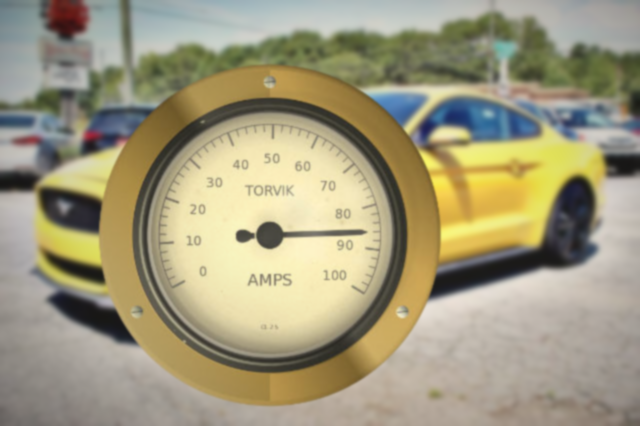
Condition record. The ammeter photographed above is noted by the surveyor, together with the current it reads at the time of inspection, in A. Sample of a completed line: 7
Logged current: 86
